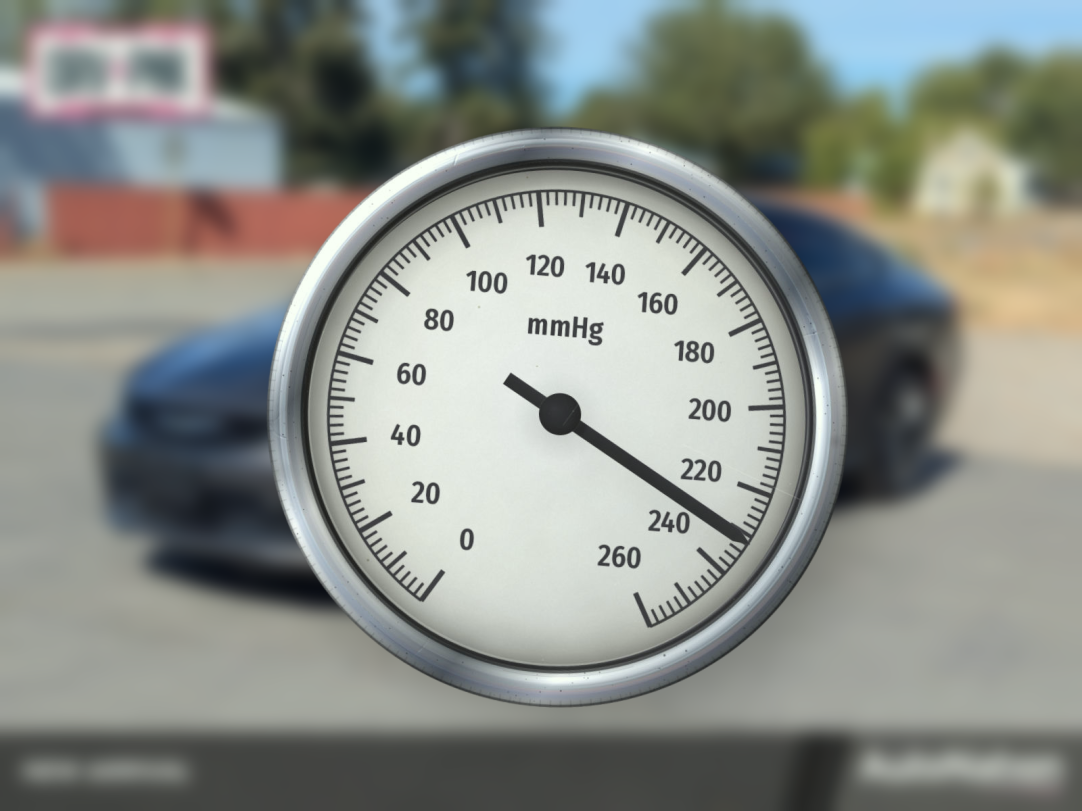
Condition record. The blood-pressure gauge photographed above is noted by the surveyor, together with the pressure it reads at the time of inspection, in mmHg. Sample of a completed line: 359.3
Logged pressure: 232
